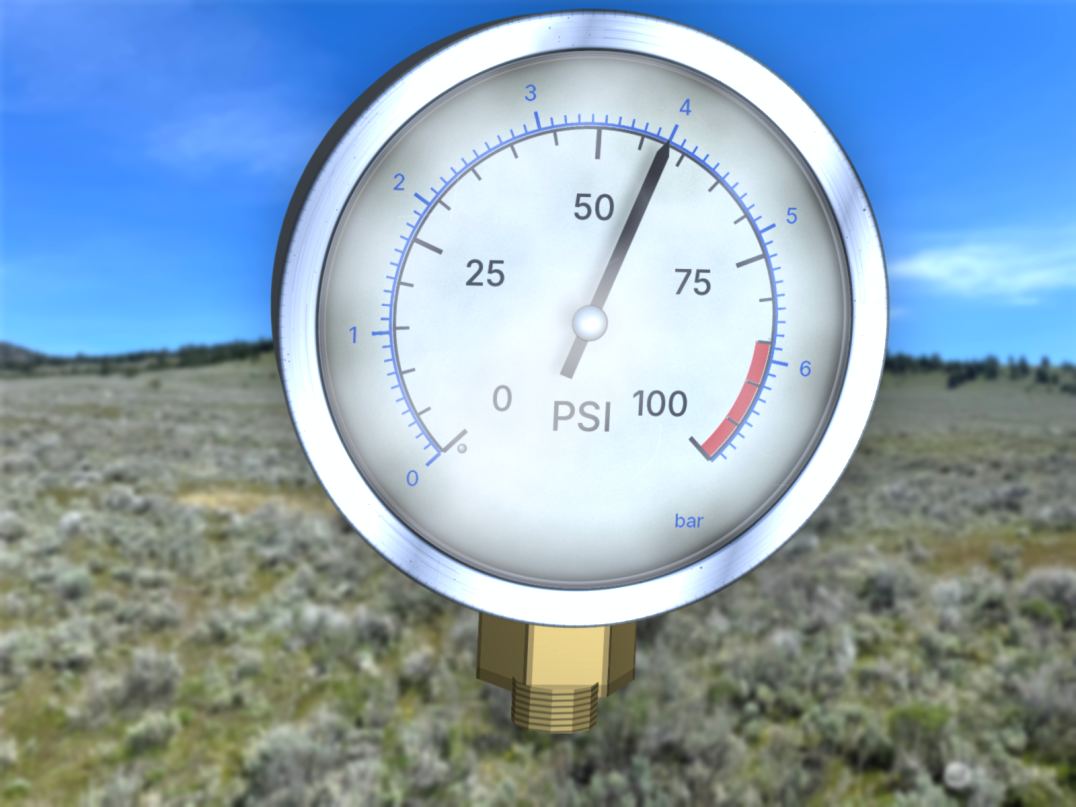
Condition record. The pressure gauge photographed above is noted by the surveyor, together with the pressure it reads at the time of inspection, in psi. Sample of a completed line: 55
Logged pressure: 57.5
